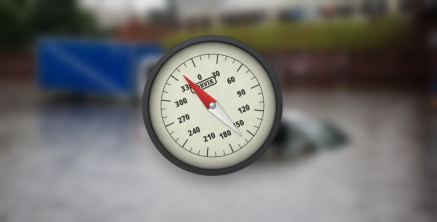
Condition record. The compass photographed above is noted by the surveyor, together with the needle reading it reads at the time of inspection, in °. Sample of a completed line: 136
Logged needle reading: 340
